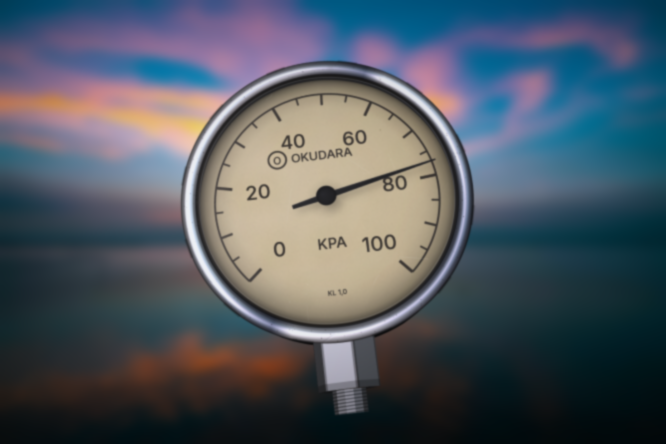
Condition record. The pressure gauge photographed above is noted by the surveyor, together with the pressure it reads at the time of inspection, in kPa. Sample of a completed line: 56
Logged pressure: 77.5
